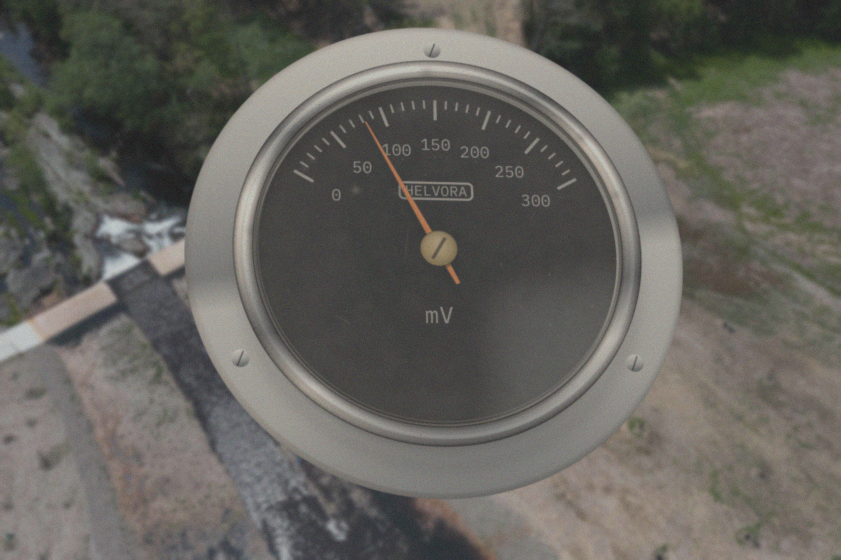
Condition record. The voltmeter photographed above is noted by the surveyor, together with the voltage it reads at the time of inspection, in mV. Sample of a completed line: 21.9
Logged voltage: 80
